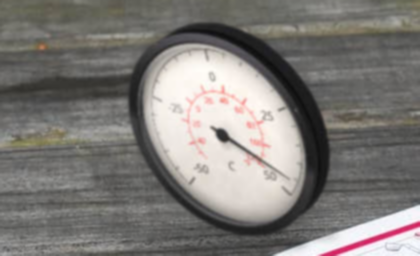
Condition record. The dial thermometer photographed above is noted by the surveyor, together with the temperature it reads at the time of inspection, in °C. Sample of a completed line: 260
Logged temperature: 45
